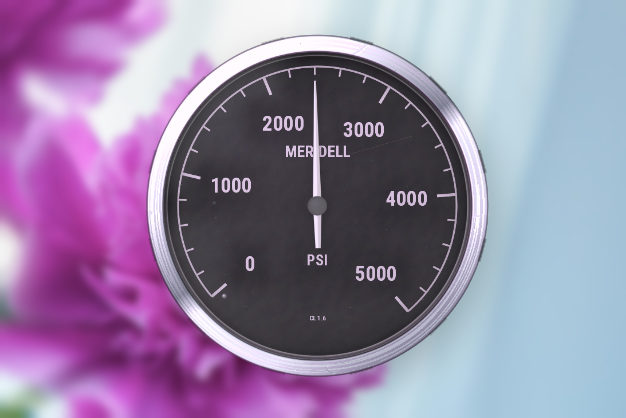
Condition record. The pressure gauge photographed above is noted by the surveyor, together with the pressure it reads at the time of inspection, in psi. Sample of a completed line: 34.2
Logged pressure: 2400
